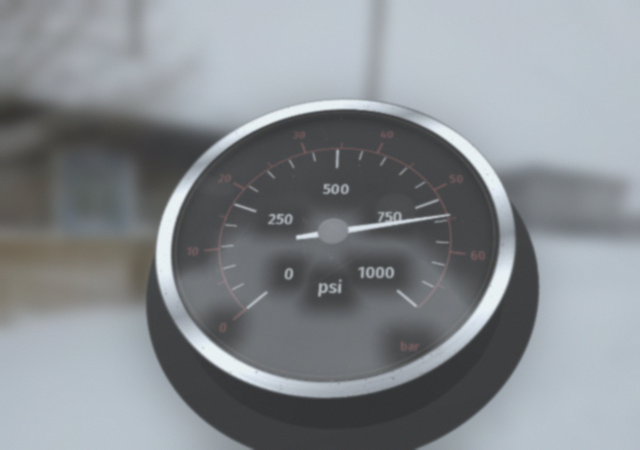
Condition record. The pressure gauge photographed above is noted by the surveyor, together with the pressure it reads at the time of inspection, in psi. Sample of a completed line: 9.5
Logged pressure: 800
